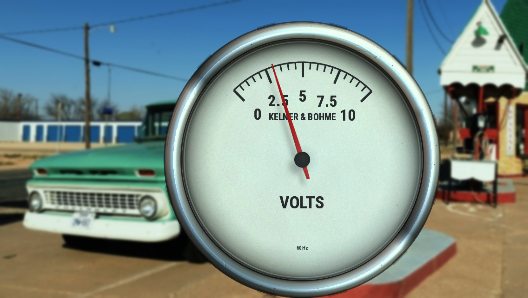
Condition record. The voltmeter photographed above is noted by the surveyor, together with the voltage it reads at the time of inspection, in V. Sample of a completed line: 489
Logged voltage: 3
